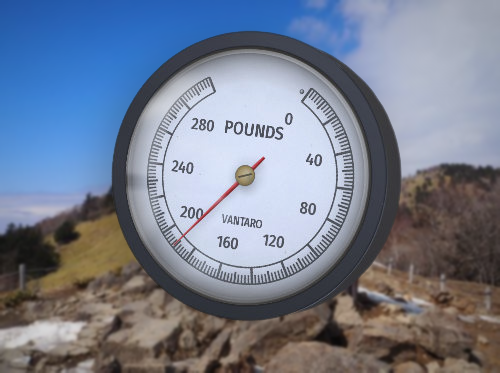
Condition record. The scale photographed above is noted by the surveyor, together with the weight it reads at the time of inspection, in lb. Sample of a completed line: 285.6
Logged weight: 190
